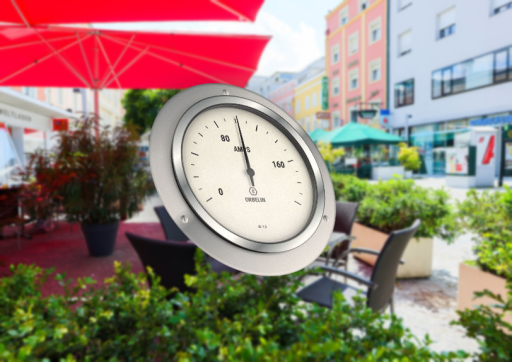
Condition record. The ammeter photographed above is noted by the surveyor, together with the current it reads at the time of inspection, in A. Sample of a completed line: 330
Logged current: 100
